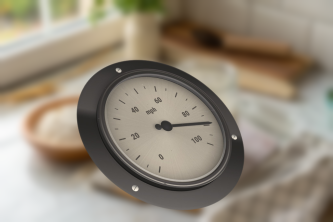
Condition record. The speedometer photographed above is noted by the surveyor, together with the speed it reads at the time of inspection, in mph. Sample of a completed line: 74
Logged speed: 90
